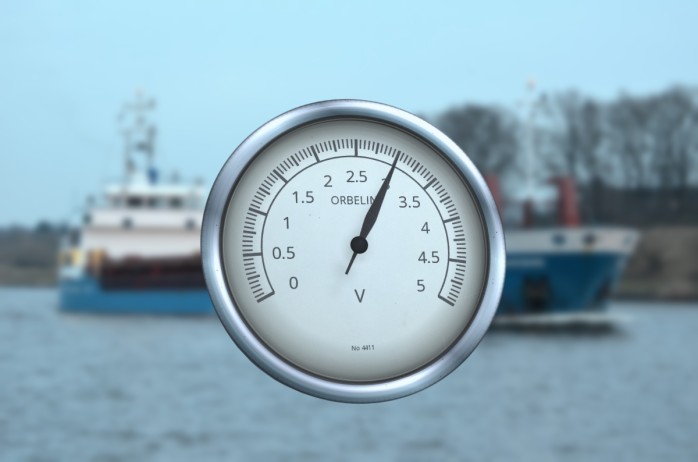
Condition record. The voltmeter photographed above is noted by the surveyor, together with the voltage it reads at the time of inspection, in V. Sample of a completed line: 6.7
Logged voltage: 3
